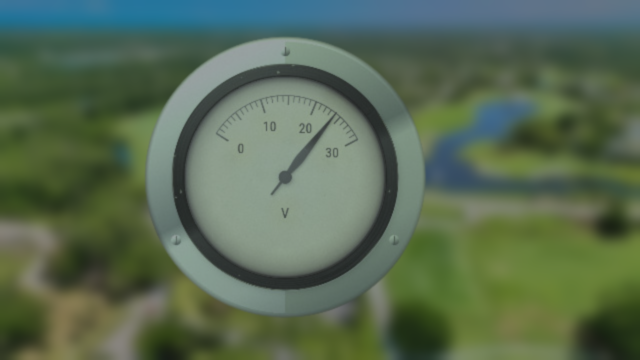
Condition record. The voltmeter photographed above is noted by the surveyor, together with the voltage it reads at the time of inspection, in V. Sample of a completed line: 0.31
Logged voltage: 24
